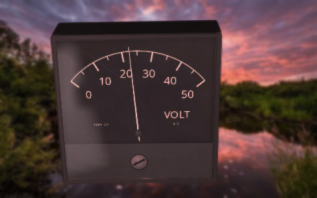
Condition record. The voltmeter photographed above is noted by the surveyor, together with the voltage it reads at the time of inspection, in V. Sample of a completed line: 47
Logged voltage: 22.5
